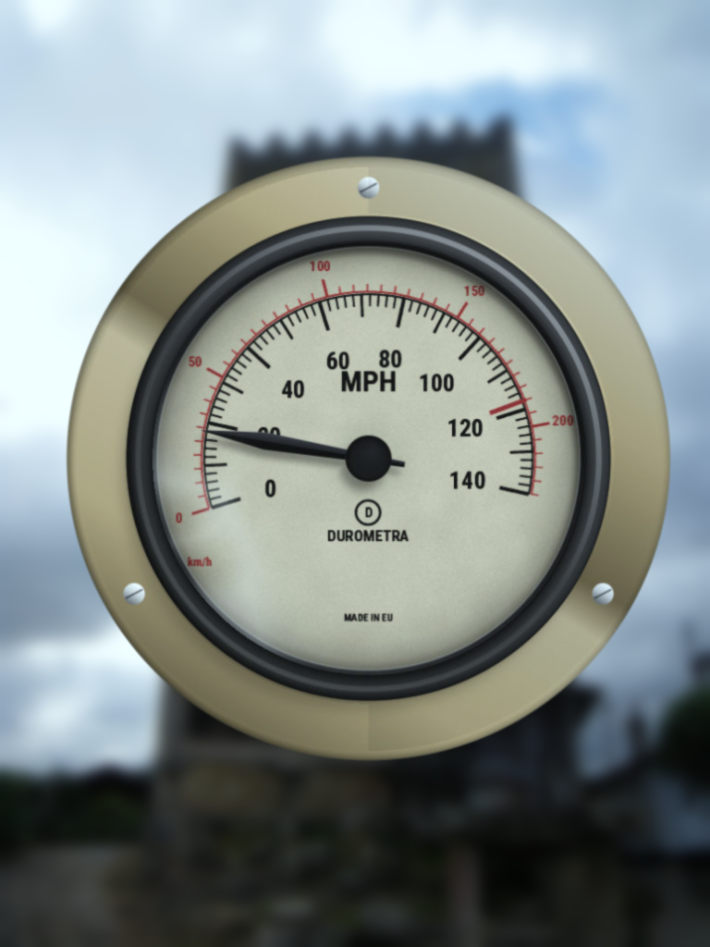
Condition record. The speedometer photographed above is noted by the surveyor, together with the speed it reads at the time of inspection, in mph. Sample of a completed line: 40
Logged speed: 18
